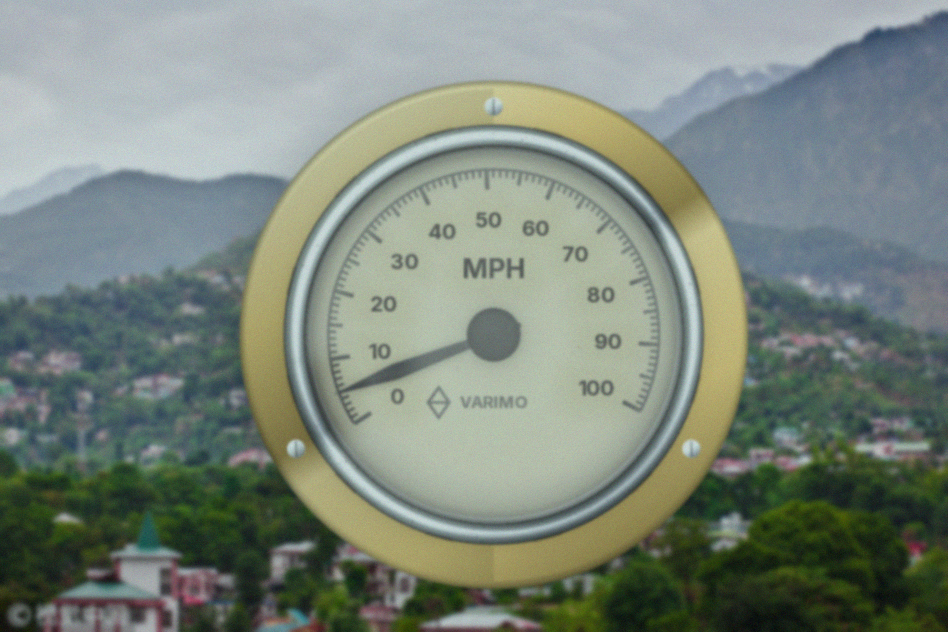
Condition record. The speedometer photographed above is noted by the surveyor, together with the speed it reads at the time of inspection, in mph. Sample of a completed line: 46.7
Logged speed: 5
